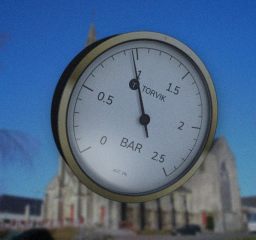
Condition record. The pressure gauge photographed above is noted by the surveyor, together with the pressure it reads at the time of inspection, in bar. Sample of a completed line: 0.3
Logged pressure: 0.95
